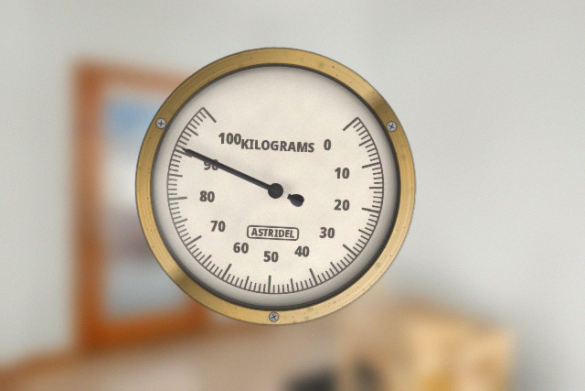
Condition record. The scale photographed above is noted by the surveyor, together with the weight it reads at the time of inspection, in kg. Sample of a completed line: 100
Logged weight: 91
